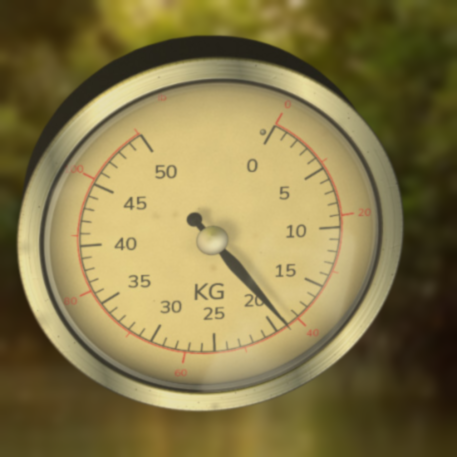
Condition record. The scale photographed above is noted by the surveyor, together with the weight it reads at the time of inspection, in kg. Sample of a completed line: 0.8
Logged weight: 19
